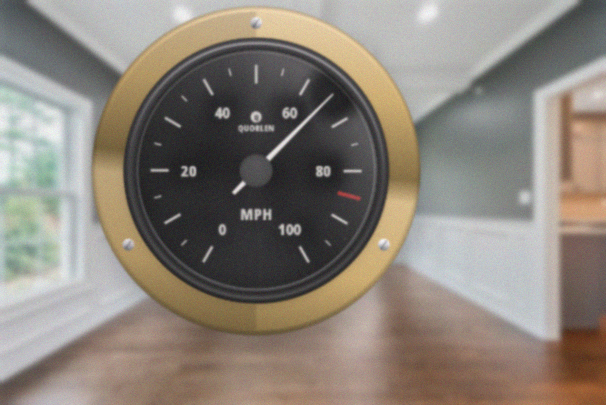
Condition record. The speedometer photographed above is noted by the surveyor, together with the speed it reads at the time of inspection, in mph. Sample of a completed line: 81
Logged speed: 65
